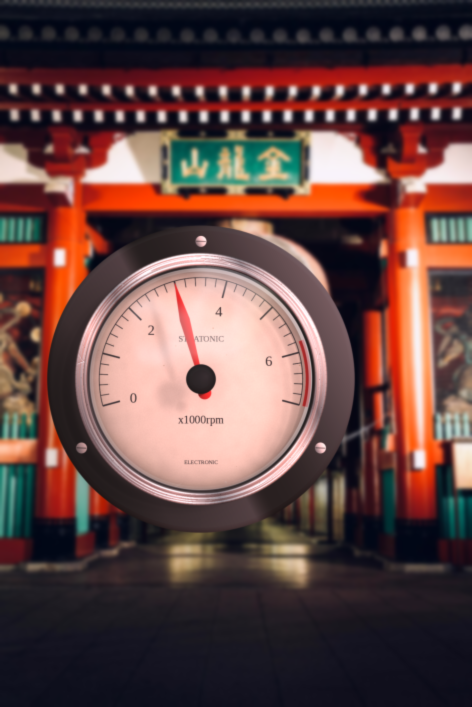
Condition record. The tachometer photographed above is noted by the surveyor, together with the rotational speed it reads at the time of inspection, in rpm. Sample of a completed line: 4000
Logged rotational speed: 3000
